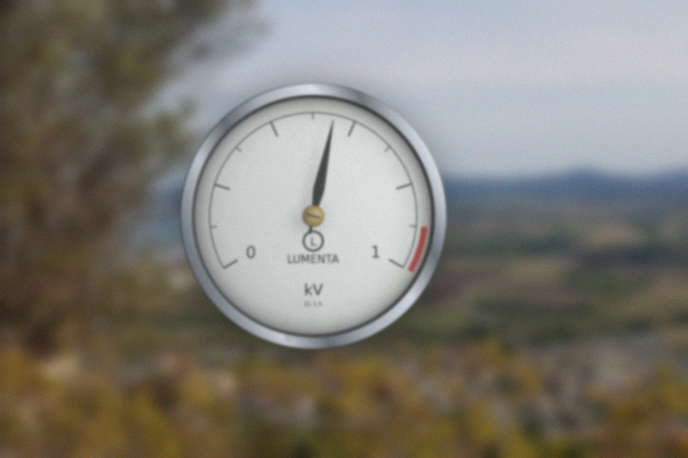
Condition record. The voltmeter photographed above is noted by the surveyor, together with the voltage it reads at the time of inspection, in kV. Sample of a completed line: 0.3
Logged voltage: 0.55
